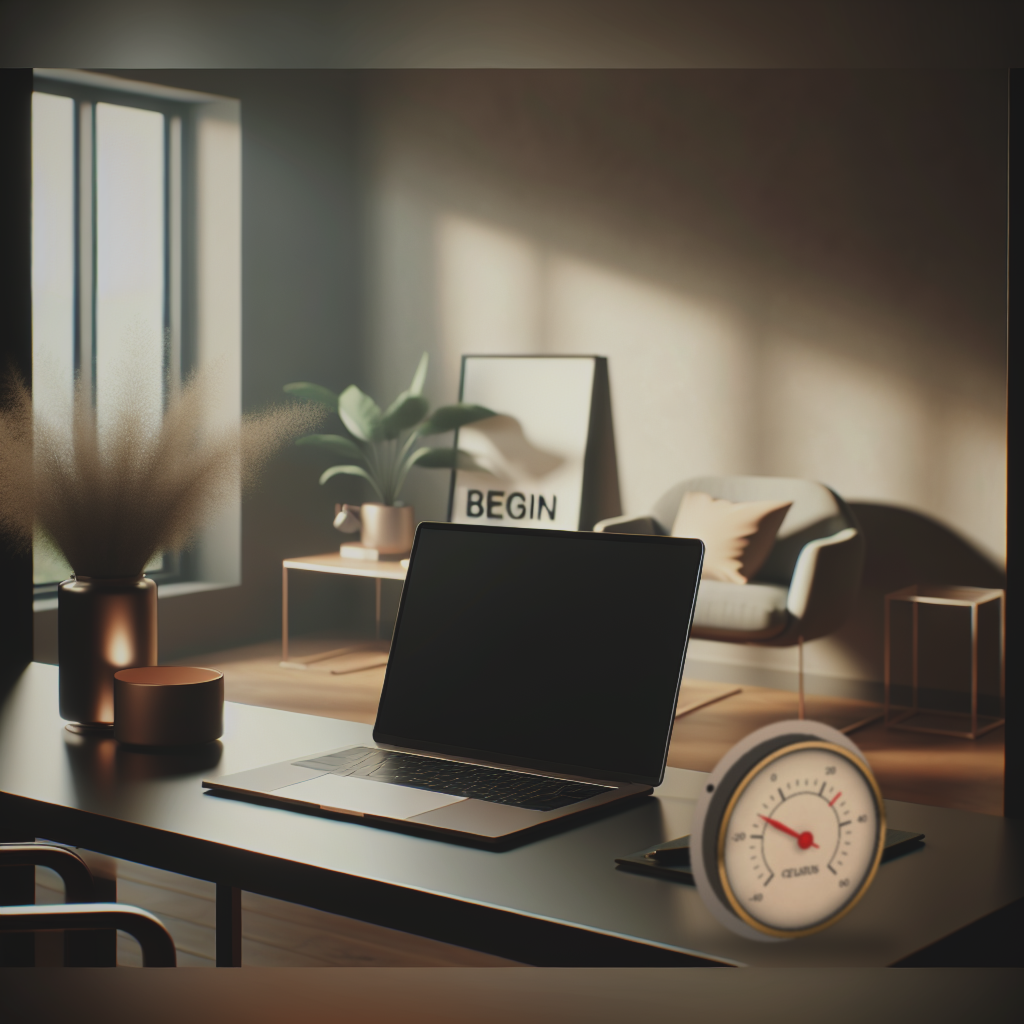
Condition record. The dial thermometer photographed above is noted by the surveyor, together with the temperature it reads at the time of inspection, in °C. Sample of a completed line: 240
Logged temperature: -12
